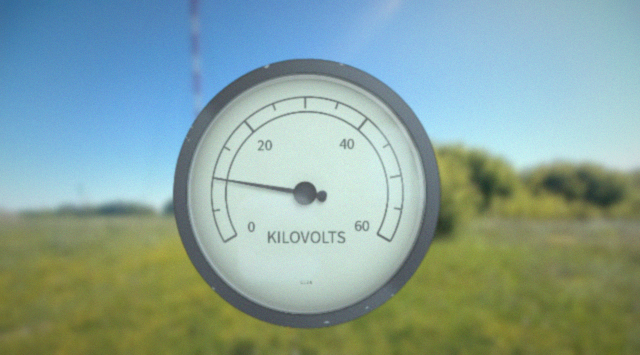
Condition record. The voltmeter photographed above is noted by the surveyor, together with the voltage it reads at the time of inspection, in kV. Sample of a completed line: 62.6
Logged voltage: 10
